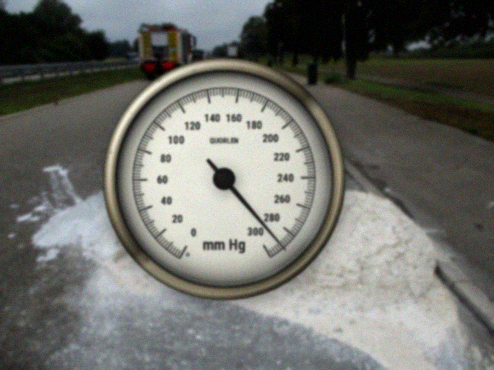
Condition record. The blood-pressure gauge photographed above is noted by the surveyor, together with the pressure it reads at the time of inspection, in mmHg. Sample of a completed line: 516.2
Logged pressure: 290
